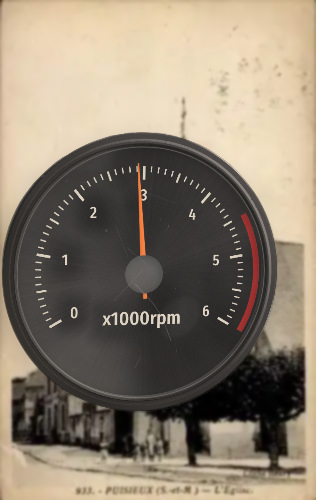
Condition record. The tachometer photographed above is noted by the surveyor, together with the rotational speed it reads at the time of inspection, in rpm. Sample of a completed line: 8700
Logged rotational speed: 2900
